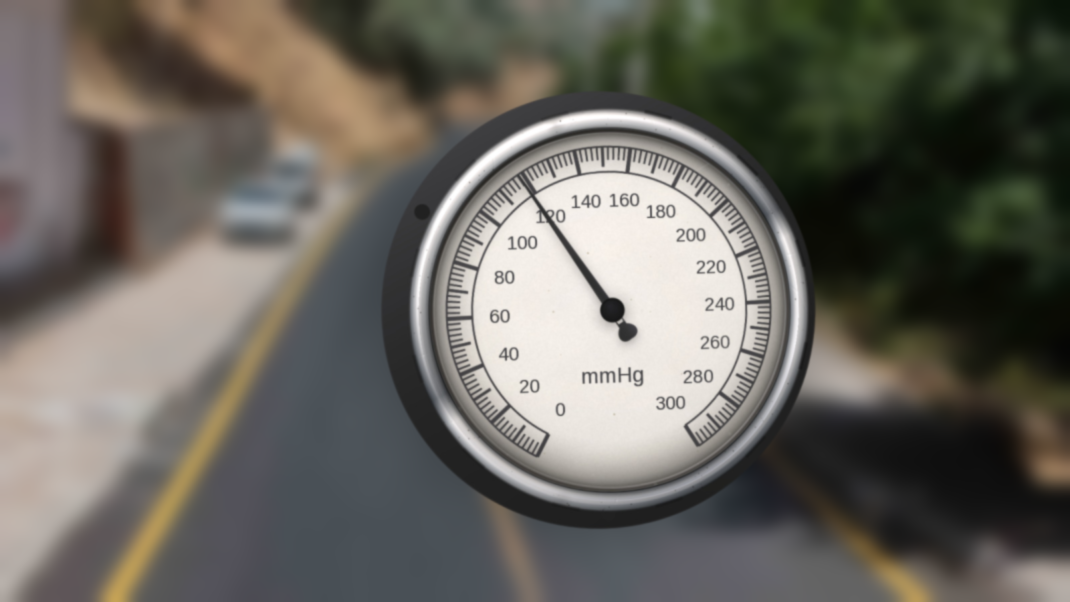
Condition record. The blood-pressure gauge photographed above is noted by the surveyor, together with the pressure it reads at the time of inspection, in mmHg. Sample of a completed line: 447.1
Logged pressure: 118
